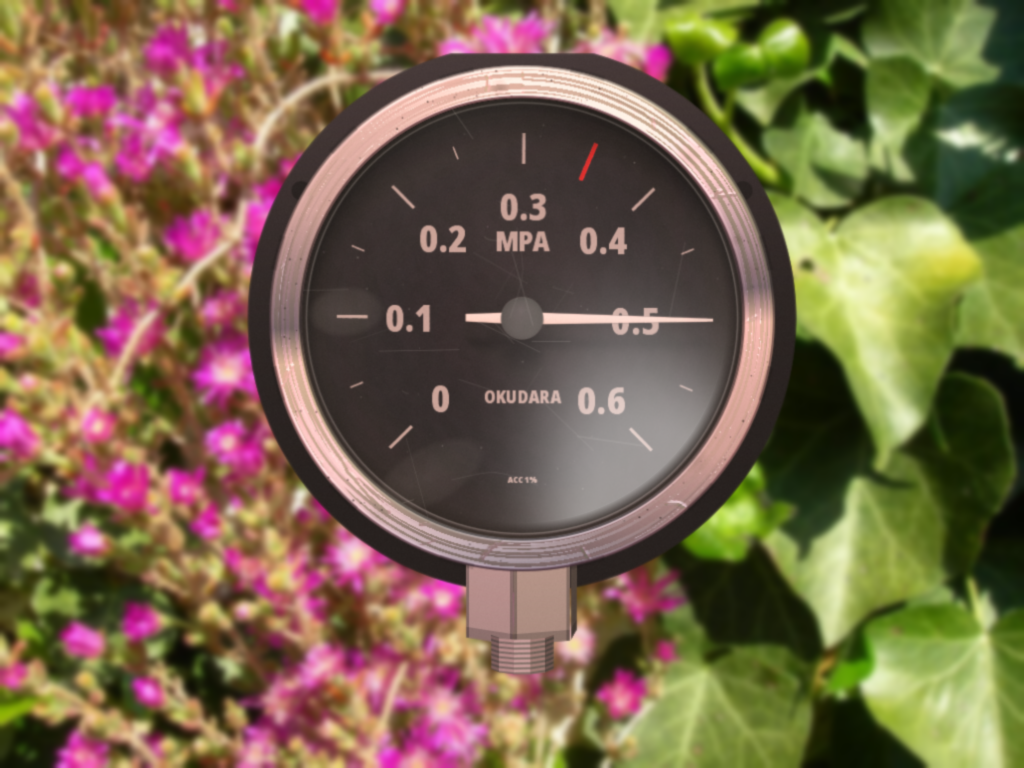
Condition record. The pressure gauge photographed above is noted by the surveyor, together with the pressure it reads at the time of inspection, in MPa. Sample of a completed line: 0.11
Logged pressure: 0.5
